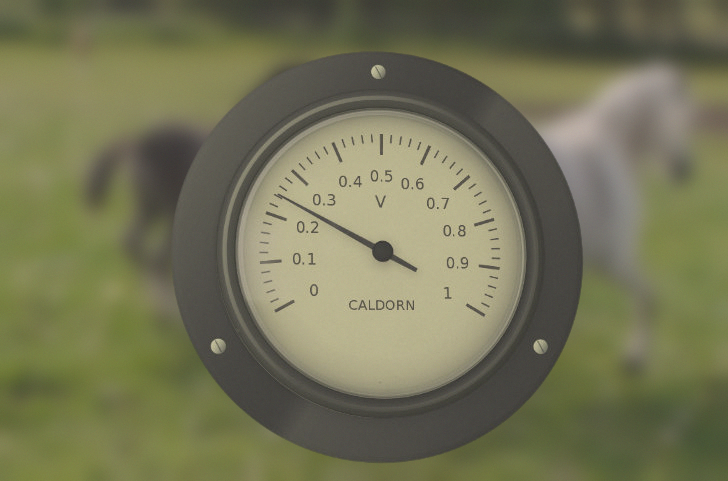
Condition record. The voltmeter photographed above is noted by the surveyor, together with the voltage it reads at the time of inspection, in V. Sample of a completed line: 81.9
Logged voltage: 0.24
